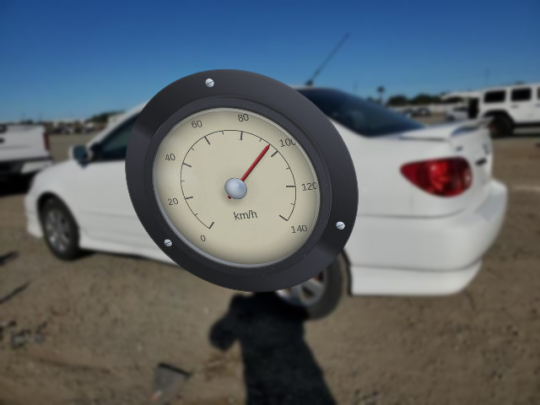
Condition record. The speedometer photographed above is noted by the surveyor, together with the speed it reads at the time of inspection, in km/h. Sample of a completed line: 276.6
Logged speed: 95
